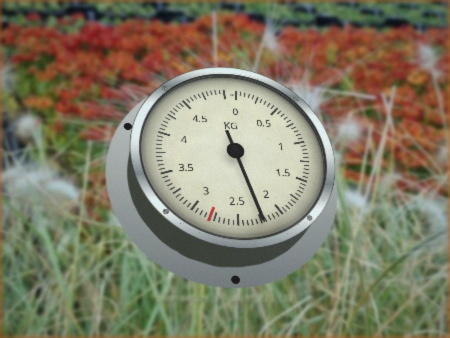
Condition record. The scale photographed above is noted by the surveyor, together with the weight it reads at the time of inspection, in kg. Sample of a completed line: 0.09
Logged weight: 2.25
